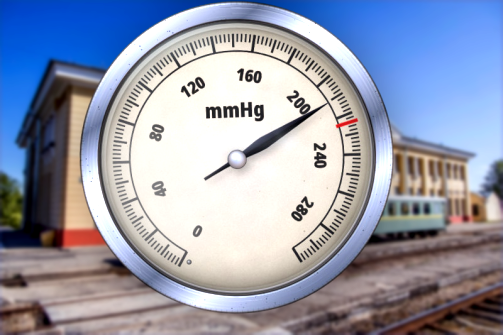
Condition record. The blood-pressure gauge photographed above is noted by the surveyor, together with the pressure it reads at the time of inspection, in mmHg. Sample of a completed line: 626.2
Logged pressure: 210
